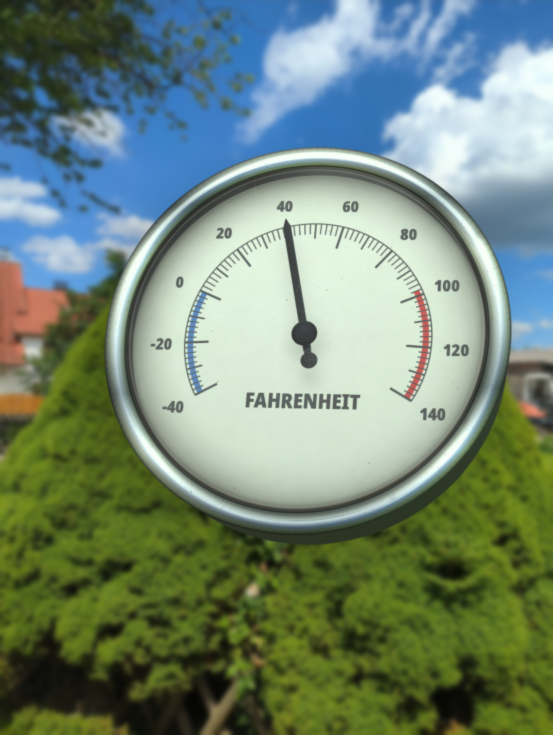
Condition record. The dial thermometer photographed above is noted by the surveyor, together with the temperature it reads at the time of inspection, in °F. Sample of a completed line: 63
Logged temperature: 40
